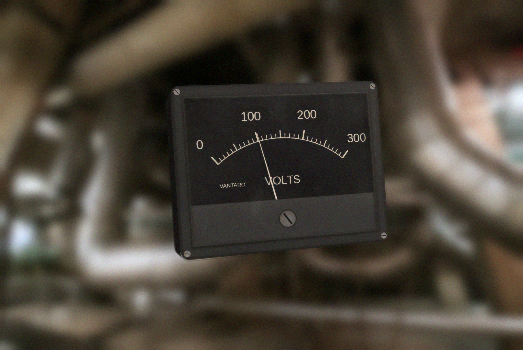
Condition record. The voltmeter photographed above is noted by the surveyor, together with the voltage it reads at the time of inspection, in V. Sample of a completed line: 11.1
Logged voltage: 100
